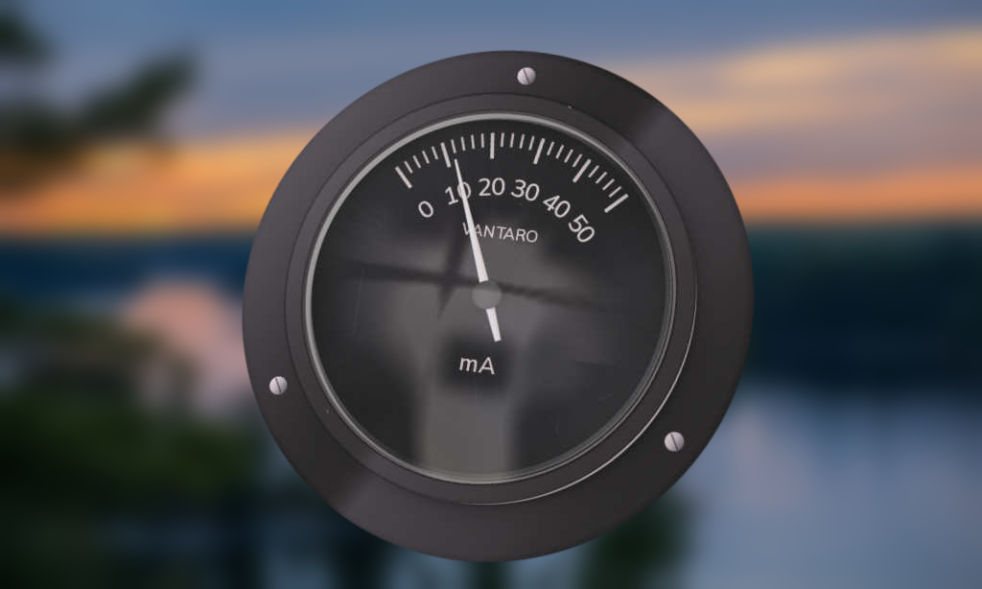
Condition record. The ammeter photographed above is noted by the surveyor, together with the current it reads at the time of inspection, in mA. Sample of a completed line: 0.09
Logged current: 12
